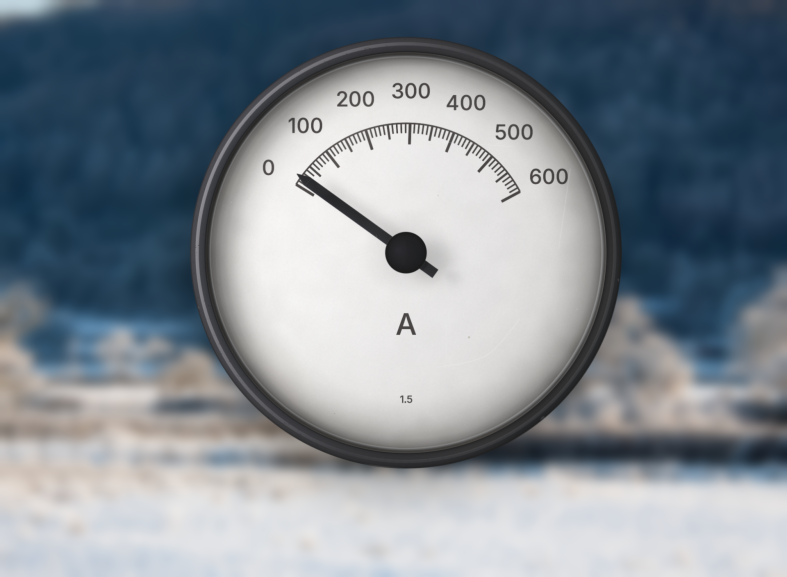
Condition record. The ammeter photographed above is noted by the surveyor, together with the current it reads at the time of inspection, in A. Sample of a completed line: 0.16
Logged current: 20
